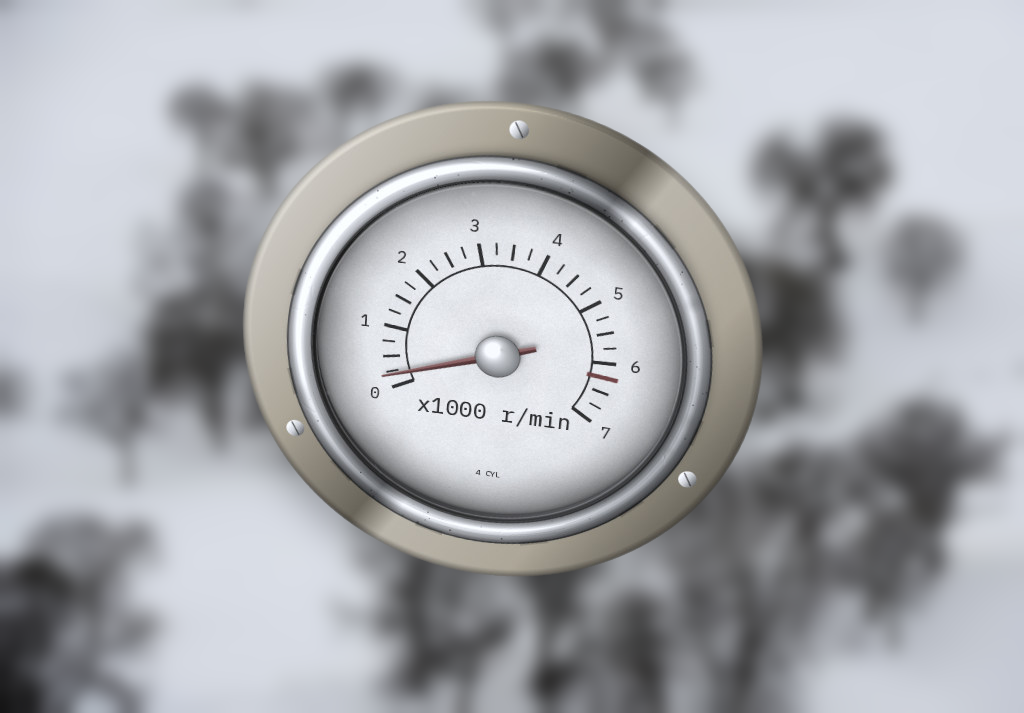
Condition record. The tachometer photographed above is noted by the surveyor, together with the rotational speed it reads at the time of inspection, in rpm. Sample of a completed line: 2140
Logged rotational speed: 250
